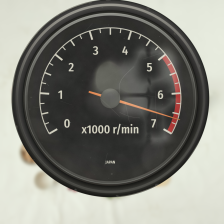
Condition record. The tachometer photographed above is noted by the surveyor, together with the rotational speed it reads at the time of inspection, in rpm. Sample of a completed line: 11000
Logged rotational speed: 6625
